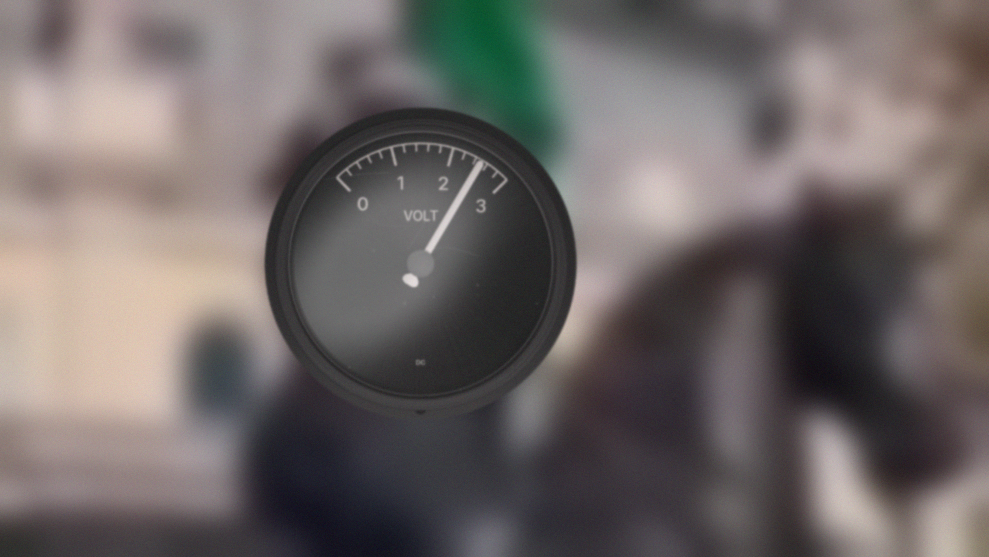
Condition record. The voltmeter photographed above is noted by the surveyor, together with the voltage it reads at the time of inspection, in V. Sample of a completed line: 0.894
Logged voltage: 2.5
